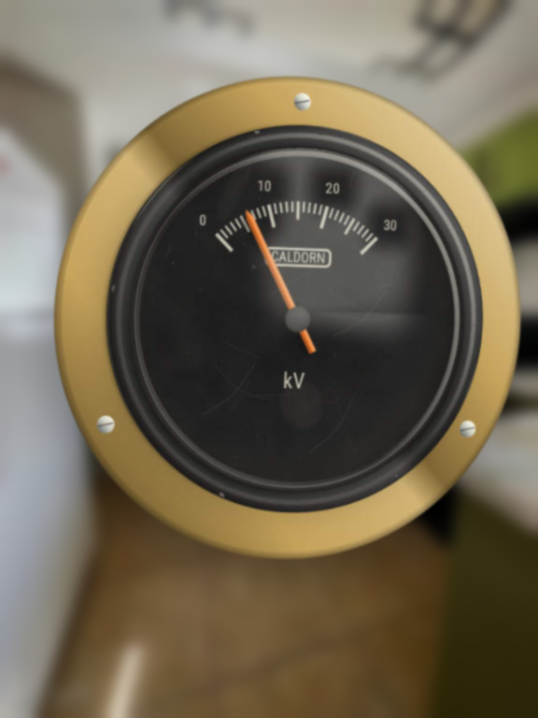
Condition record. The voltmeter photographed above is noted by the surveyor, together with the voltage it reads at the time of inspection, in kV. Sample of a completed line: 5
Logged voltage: 6
